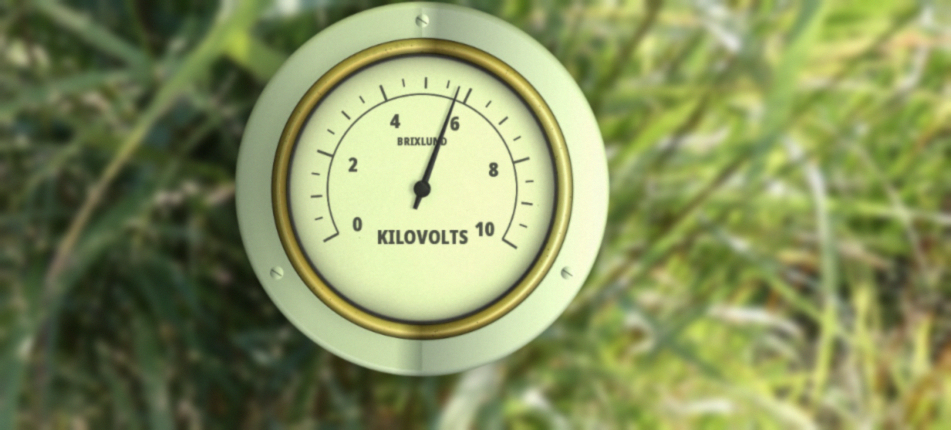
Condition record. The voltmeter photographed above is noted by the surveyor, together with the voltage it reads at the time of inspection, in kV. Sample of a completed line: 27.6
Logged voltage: 5.75
